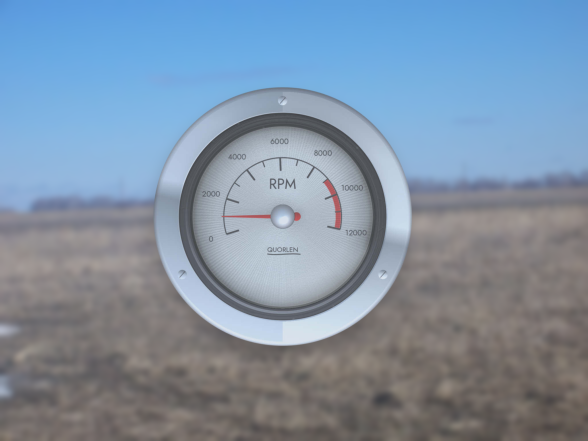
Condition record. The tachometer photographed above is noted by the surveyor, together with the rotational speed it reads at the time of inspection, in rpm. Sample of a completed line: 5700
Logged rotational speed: 1000
